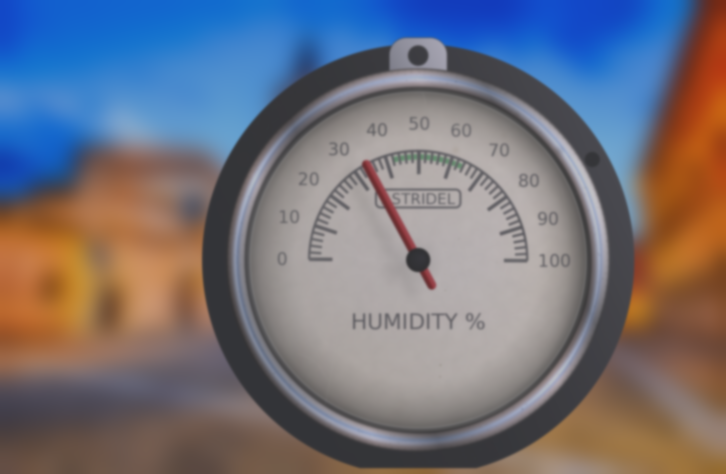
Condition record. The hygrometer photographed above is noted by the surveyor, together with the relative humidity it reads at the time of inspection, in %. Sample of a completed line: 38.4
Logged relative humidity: 34
